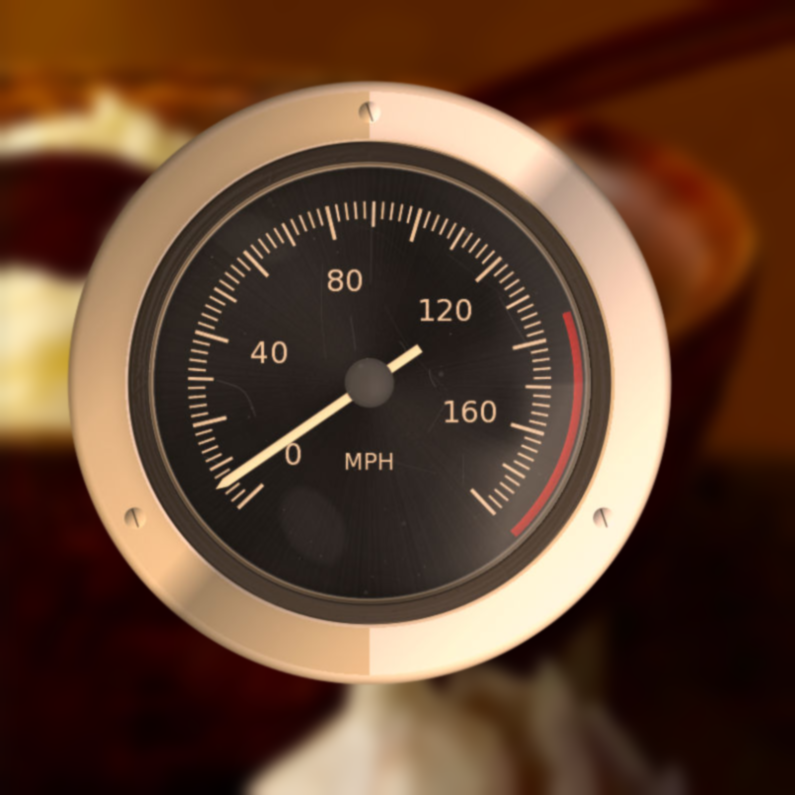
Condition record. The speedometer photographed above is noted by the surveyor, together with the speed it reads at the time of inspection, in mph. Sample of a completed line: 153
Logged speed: 6
